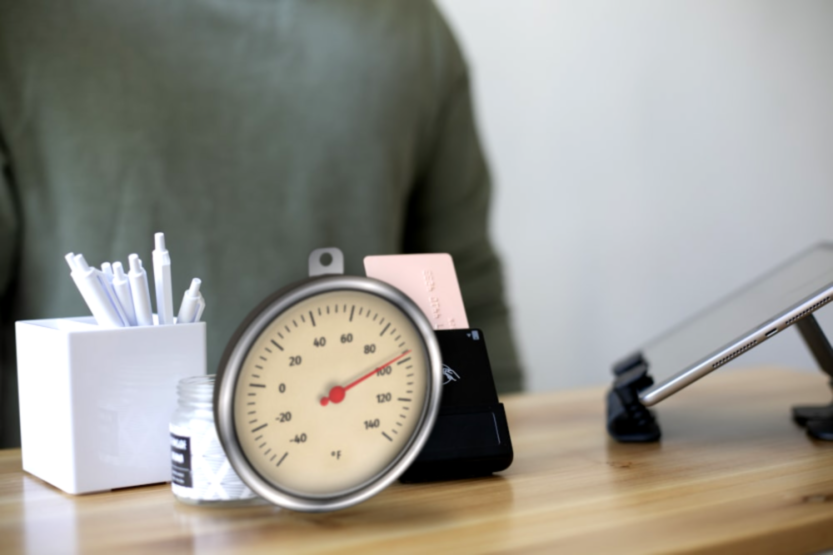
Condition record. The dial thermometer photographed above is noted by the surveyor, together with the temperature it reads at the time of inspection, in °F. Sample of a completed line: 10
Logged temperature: 96
